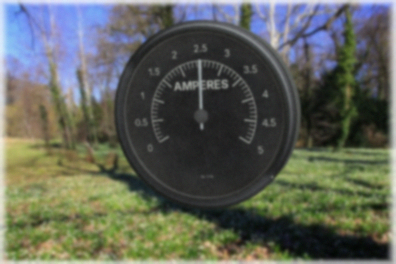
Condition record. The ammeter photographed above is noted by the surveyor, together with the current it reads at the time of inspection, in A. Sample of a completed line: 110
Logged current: 2.5
